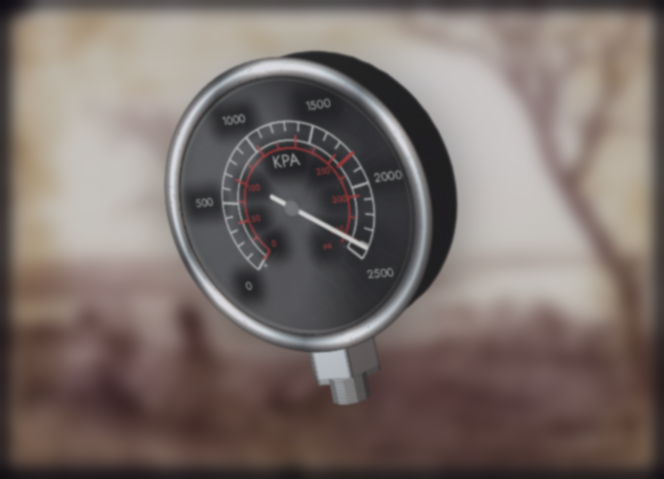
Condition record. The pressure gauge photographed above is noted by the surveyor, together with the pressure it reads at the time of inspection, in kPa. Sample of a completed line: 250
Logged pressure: 2400
